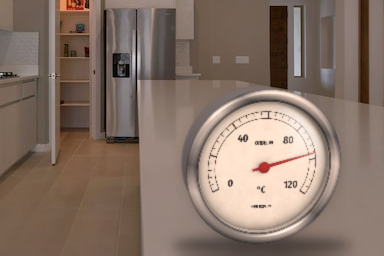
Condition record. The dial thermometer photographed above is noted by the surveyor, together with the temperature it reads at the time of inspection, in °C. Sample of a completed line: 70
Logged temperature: 96
